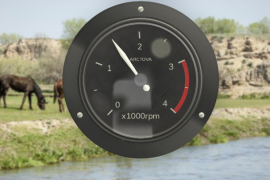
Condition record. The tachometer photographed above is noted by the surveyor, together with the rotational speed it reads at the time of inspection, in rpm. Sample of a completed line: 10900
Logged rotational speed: 1500
